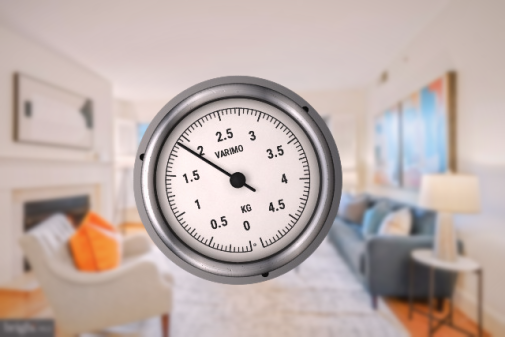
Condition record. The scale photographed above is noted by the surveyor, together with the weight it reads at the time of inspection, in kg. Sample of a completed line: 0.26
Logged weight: 1.9
